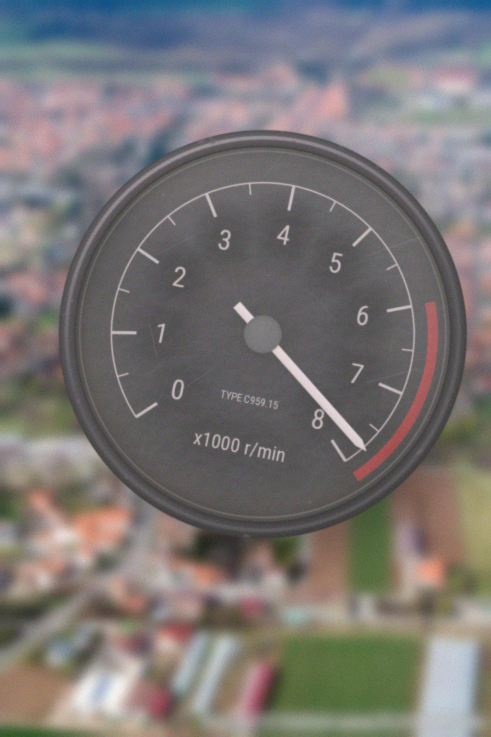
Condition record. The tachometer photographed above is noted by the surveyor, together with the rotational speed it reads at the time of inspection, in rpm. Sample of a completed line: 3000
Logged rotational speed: 7750
